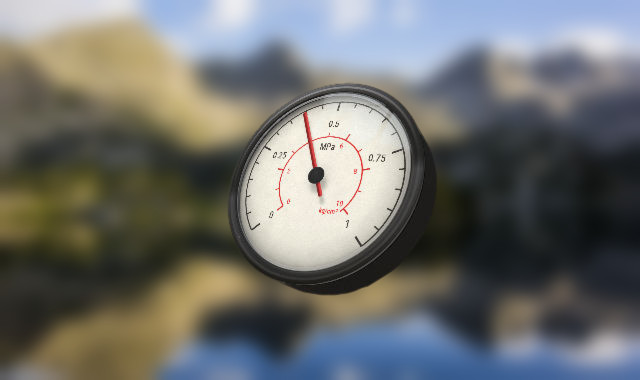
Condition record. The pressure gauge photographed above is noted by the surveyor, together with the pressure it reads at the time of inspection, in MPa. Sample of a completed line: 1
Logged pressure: 0.4
